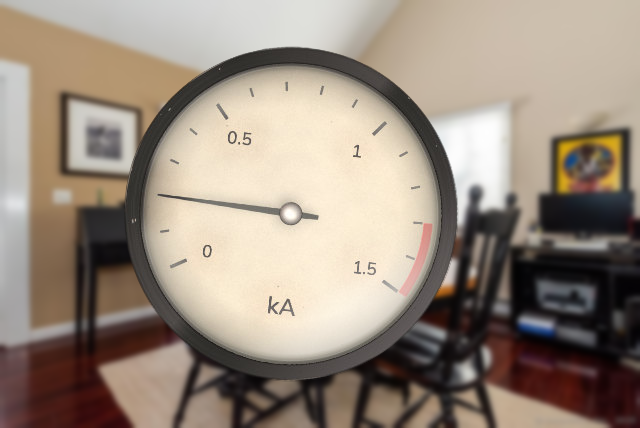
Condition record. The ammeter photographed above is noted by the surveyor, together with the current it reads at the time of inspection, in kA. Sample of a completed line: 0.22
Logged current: 0.2
